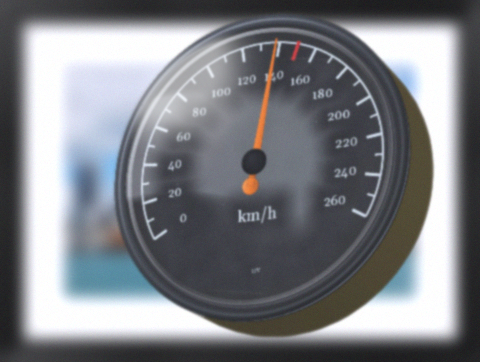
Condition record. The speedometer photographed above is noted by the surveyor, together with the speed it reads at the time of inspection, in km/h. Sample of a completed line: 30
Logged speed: 140
